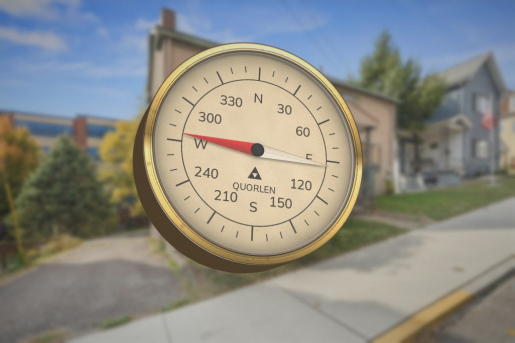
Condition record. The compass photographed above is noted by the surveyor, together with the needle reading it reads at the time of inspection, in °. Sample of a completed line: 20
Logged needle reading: 275
